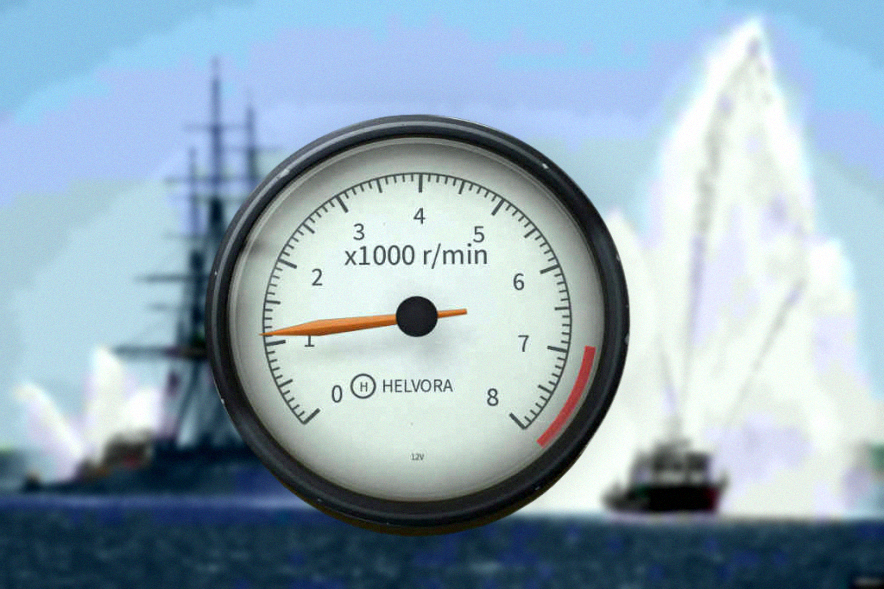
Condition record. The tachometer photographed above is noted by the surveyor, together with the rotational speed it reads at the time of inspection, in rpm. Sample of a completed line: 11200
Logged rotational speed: 1100
